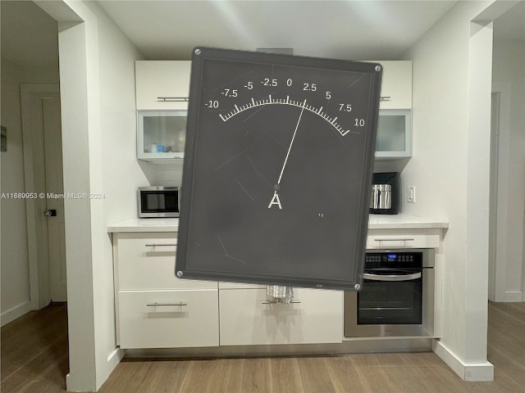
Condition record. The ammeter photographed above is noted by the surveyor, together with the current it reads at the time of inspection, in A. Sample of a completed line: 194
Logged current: 2.5
